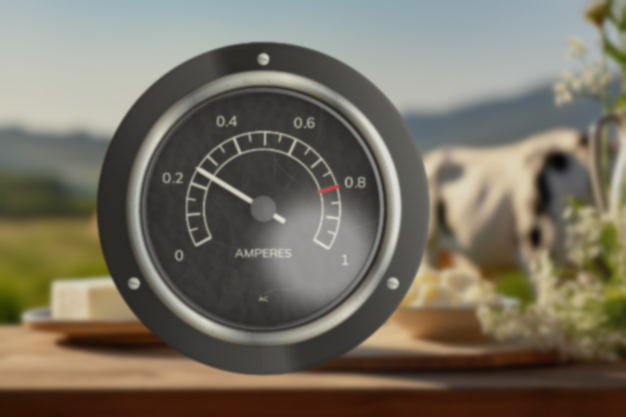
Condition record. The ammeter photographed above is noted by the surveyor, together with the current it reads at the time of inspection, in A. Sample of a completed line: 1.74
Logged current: 0.25
